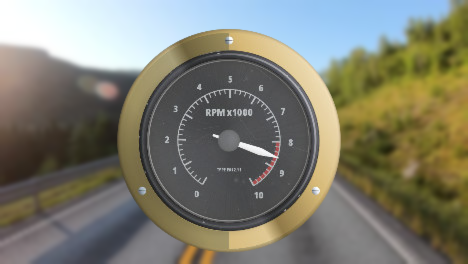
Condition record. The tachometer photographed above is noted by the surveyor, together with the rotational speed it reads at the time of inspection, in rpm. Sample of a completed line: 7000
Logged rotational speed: 8600
